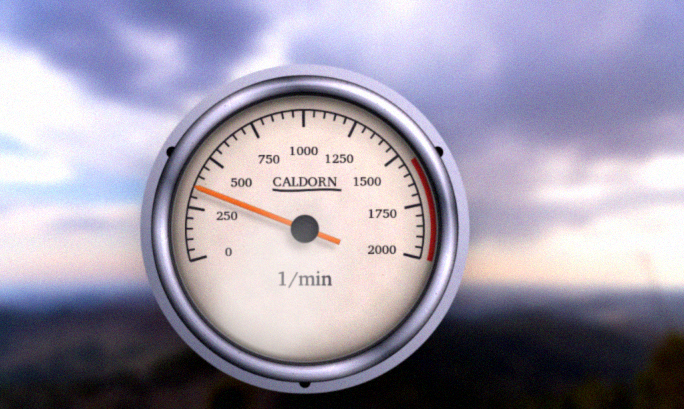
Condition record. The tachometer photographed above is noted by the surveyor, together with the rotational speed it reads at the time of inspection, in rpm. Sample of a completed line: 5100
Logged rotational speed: 350
